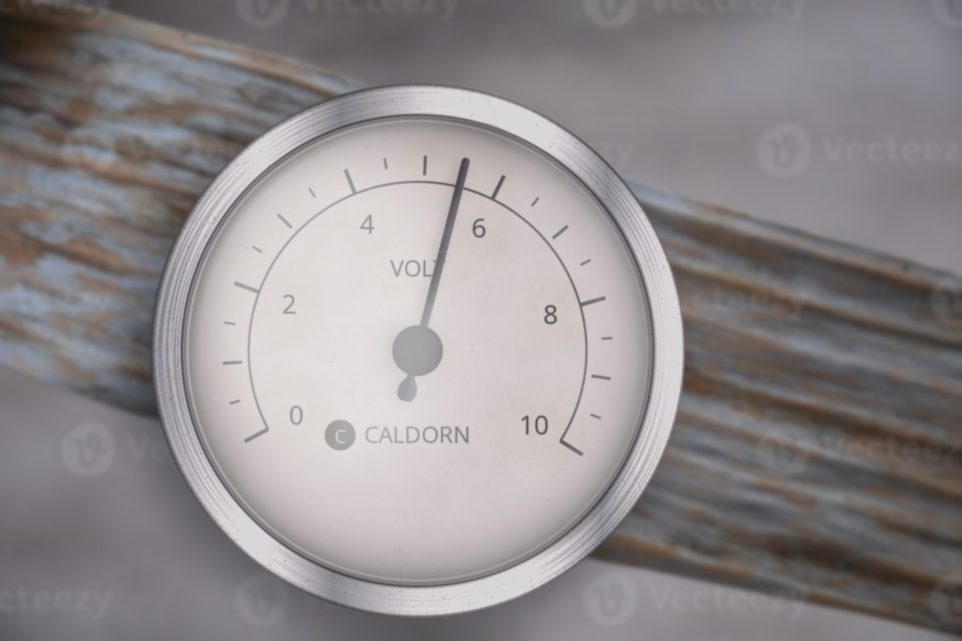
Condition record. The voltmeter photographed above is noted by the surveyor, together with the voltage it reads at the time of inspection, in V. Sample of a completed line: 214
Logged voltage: 5.5
